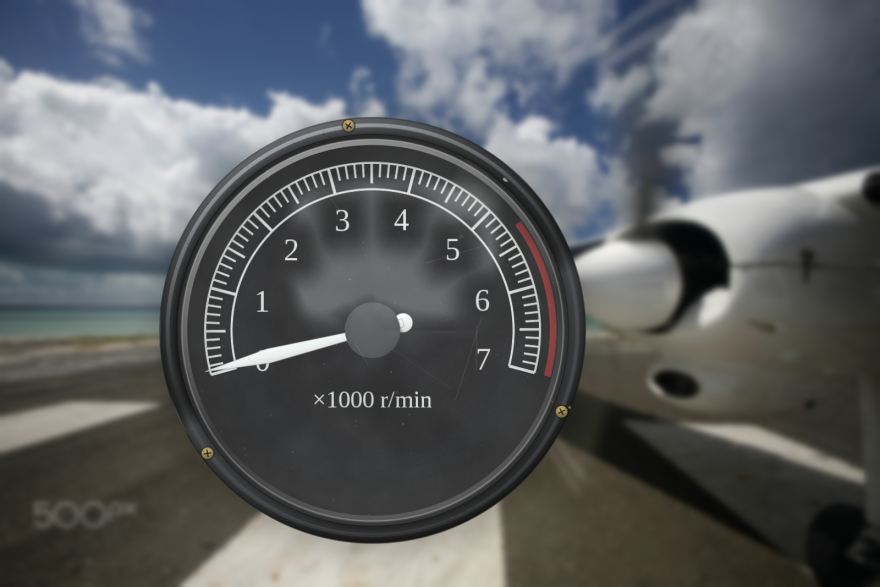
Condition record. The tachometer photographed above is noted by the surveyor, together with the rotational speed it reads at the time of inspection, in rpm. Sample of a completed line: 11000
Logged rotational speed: 50
